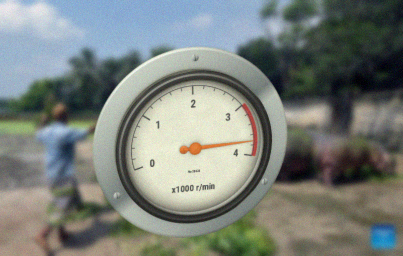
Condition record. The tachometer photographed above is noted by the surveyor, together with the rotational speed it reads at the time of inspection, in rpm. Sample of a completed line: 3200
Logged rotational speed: 3700
